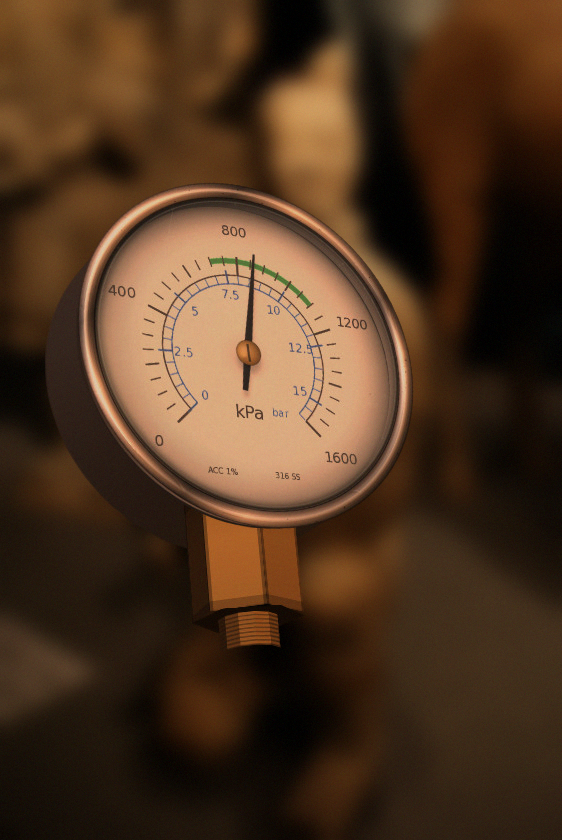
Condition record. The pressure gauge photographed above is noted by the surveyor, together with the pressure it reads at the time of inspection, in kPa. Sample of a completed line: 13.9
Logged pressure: 850
